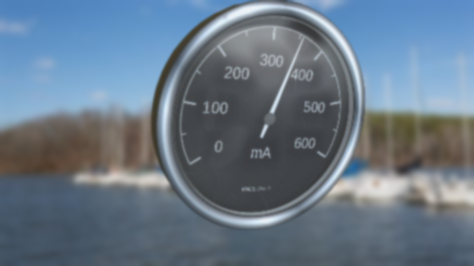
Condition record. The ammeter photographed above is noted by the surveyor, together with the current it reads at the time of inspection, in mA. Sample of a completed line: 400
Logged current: 350
